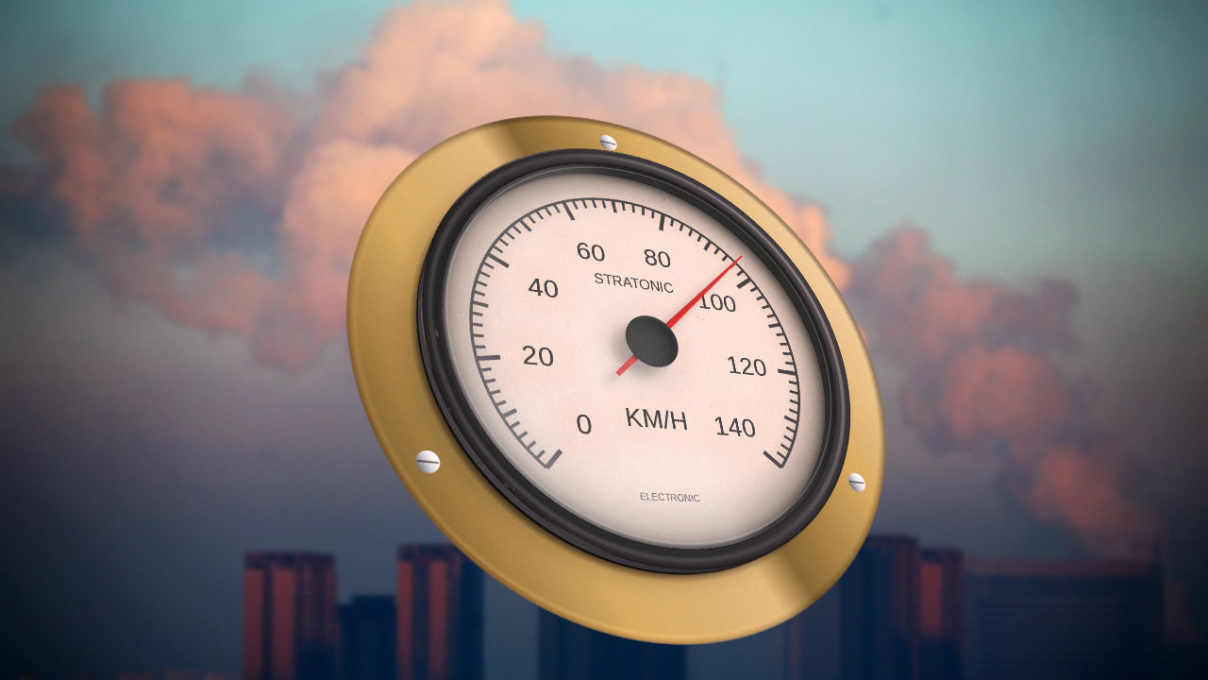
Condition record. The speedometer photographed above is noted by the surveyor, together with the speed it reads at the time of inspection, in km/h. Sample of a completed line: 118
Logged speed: 96
